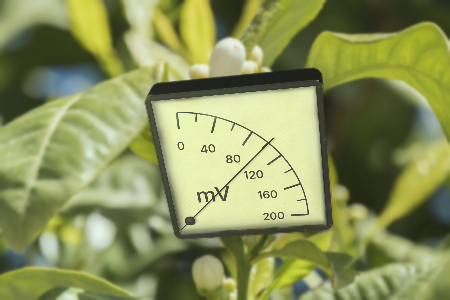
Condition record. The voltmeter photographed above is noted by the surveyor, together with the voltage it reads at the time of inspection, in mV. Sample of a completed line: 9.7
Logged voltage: 100
